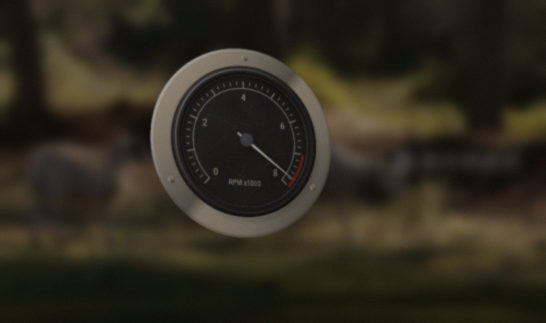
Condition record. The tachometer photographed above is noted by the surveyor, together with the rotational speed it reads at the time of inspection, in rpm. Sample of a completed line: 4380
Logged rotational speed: 7800
